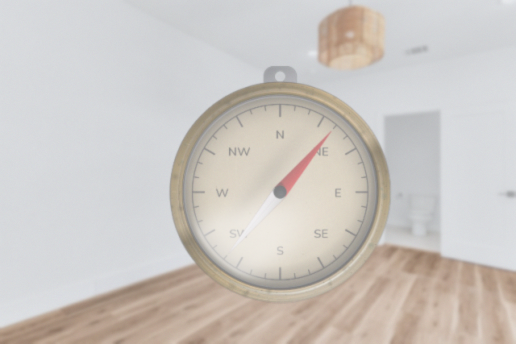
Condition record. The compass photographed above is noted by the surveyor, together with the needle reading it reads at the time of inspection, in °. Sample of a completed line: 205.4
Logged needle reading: 40
